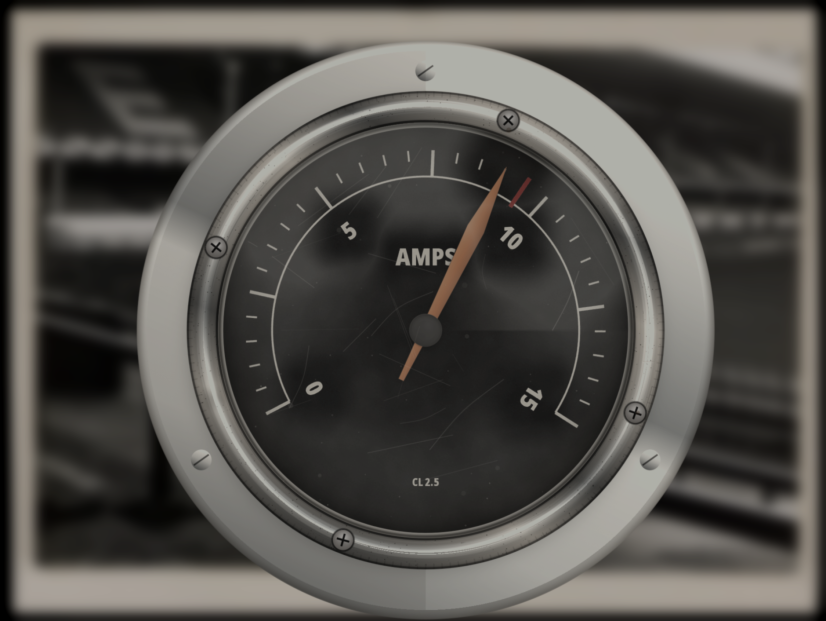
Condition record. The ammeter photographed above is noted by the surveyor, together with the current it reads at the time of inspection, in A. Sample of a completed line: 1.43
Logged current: 9
